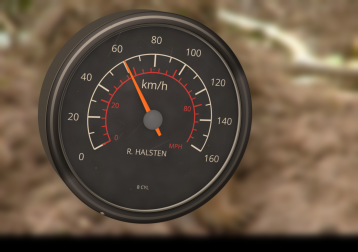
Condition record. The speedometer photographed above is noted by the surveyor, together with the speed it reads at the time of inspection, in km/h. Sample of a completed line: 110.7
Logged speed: 60
